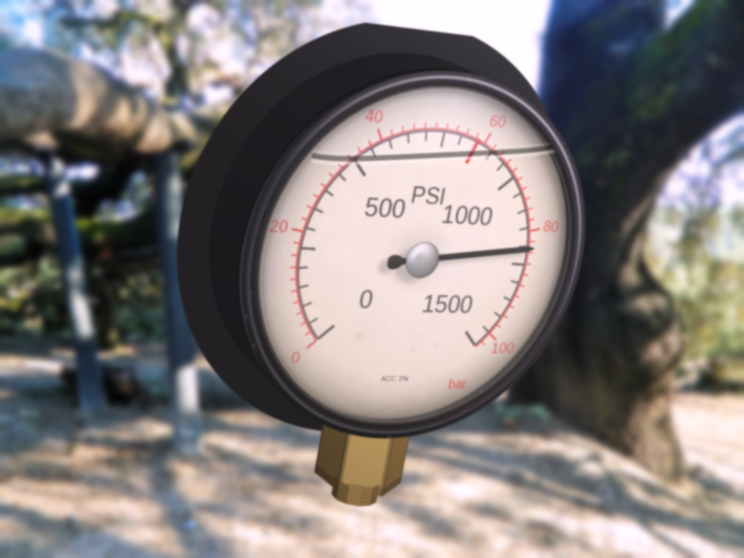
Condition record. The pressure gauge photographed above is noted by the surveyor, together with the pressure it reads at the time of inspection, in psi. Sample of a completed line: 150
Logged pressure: 1200
